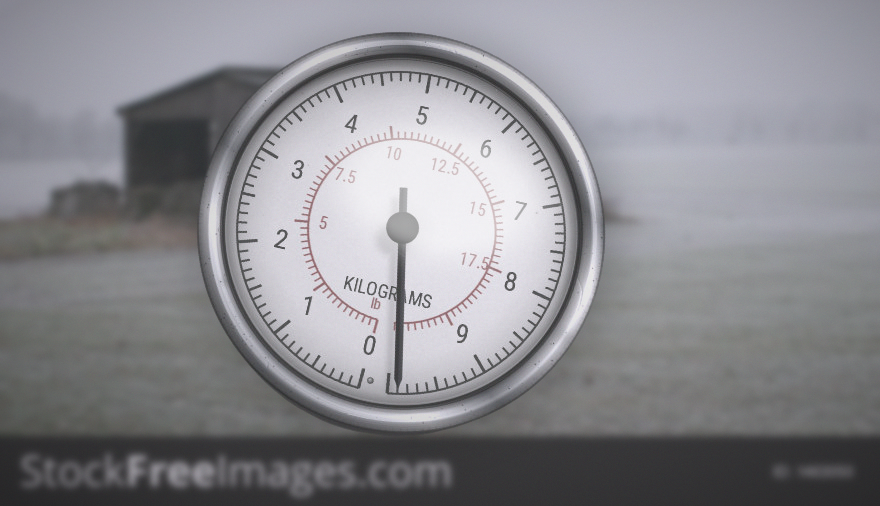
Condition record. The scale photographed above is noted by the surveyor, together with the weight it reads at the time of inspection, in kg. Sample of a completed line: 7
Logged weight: 9.9
